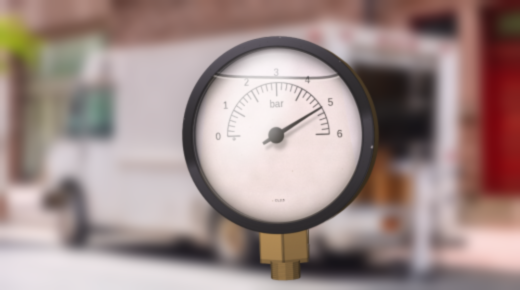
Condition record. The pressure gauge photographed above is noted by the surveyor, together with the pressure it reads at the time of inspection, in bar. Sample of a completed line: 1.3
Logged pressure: 5
